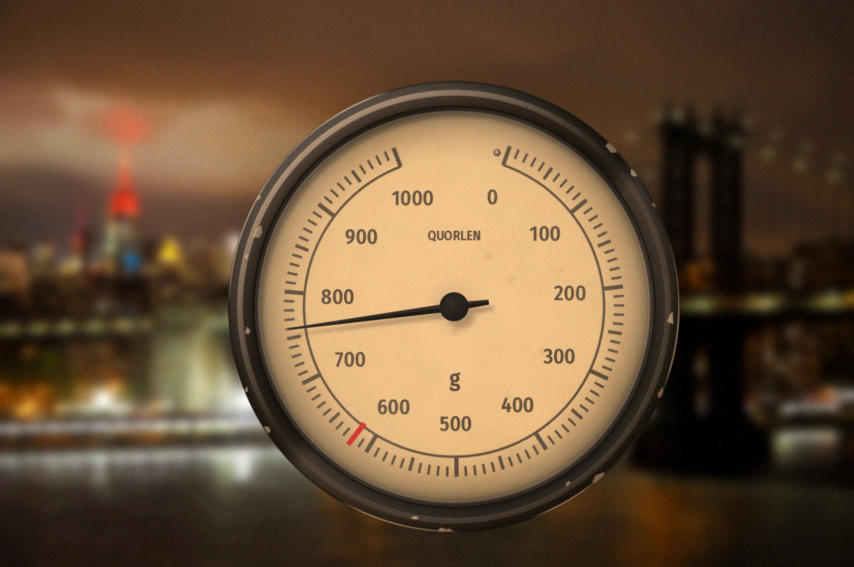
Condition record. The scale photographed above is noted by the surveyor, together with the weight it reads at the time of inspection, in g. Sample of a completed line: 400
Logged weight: 760
